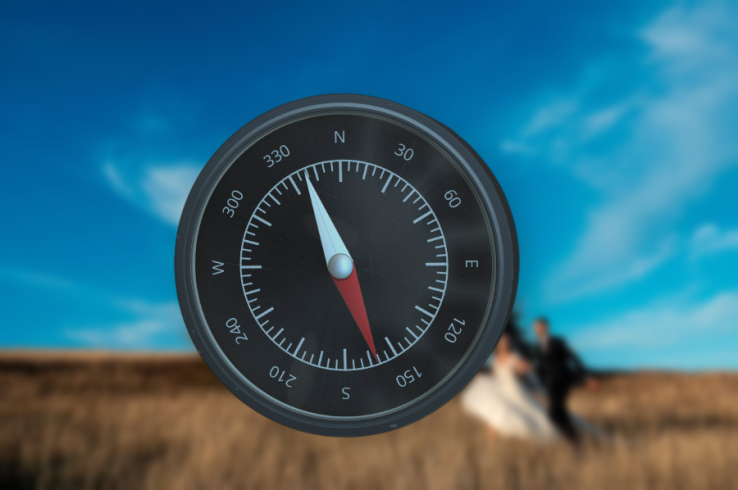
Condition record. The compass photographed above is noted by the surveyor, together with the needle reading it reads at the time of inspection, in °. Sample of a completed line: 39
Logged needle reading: 160
